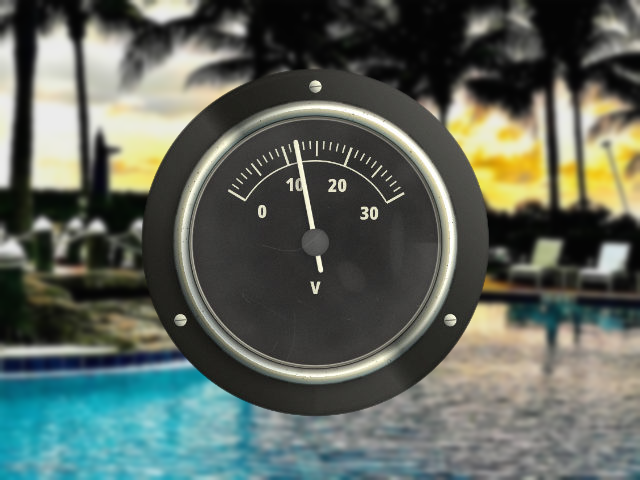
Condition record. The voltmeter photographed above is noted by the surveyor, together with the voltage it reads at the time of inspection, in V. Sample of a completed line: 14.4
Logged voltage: 12
